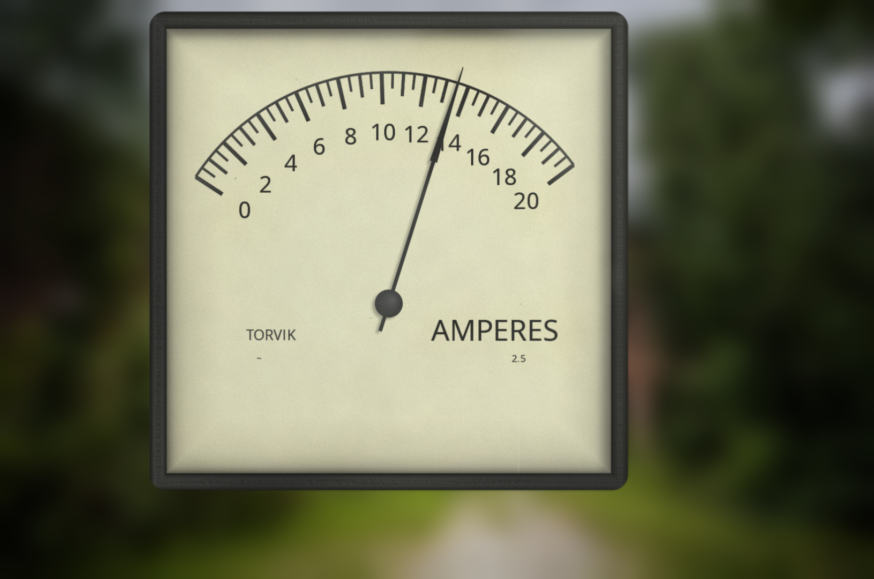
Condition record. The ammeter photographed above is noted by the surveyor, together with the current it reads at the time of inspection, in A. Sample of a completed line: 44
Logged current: 13.5
